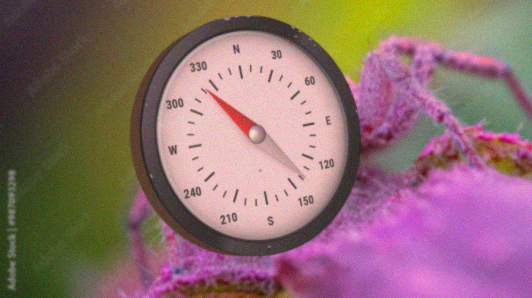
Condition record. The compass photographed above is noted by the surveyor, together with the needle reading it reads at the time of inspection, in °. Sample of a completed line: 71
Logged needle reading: 320
